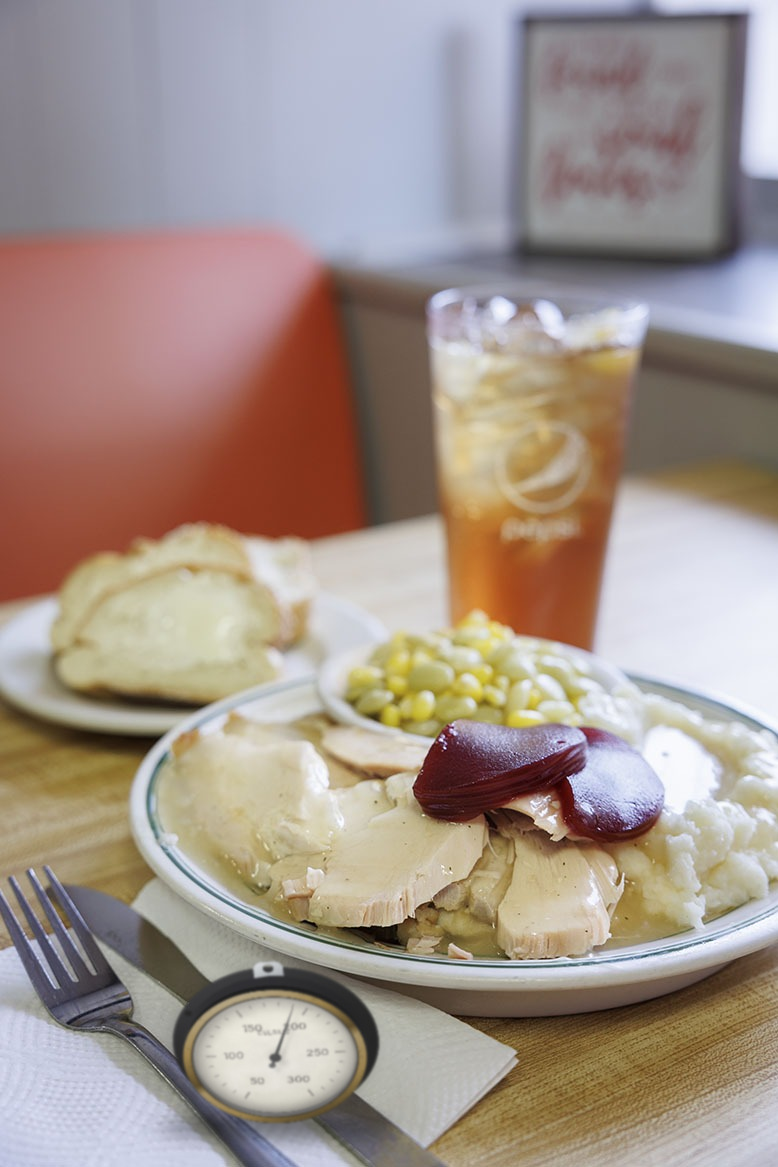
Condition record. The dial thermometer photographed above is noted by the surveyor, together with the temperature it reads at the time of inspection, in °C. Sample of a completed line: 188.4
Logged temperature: 190
